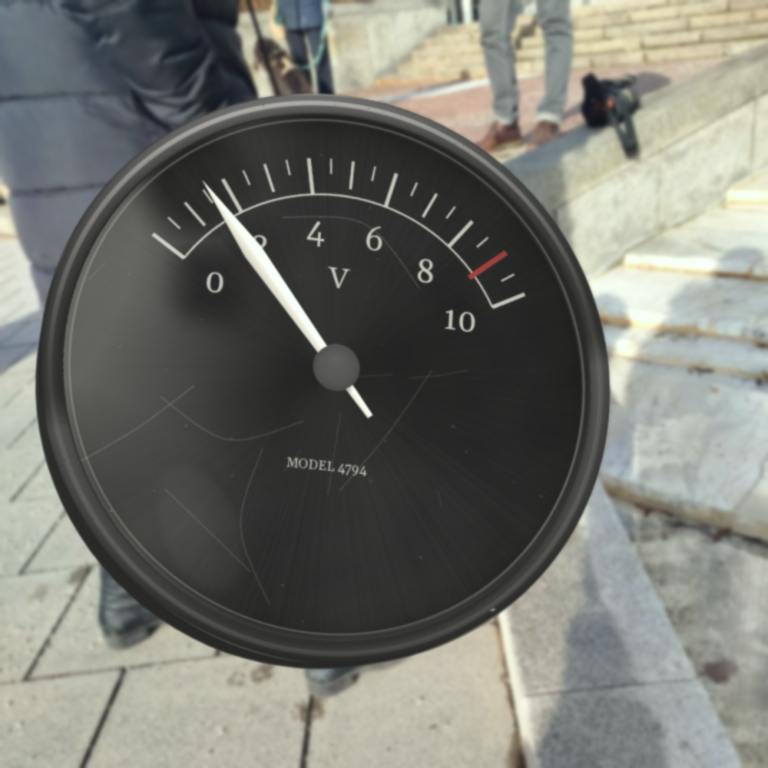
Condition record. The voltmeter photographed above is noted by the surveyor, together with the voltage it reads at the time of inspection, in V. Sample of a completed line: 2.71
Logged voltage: 1.5
